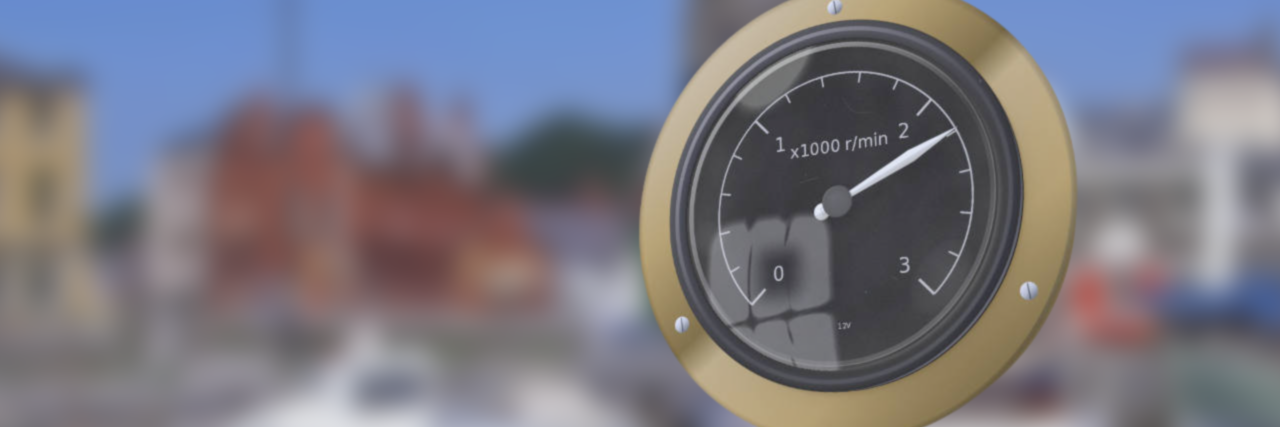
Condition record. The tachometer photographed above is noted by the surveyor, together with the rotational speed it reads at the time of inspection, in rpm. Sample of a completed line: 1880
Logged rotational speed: 2200
